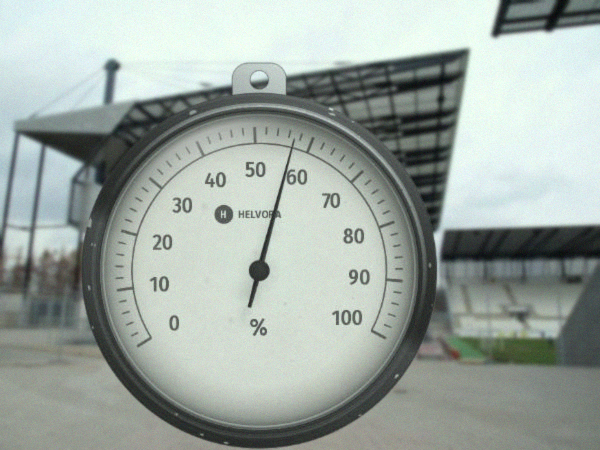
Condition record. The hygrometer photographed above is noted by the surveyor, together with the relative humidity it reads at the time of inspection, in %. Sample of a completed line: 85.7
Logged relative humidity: 57
